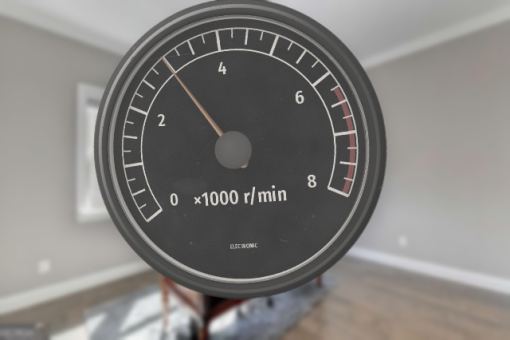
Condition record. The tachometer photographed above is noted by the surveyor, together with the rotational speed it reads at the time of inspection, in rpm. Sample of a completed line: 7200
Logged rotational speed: 3000
